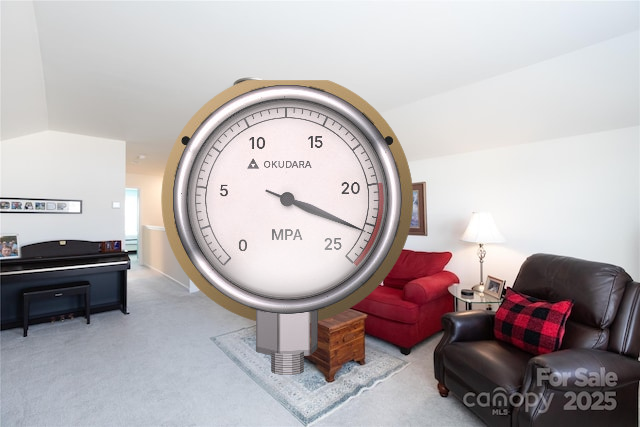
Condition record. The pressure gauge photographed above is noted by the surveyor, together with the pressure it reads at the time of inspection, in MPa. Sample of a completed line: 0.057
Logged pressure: 23
